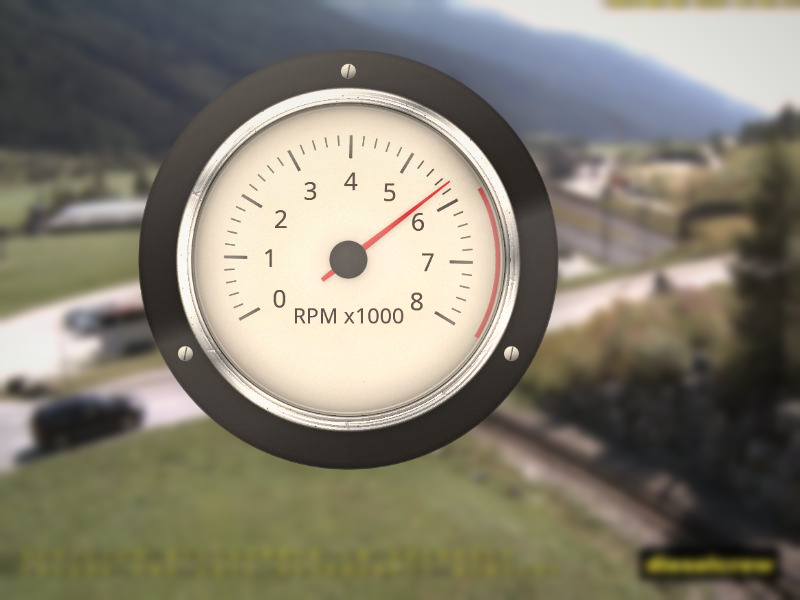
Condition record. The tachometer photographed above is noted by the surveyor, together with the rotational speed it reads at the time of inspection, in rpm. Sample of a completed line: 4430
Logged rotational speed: 5700
